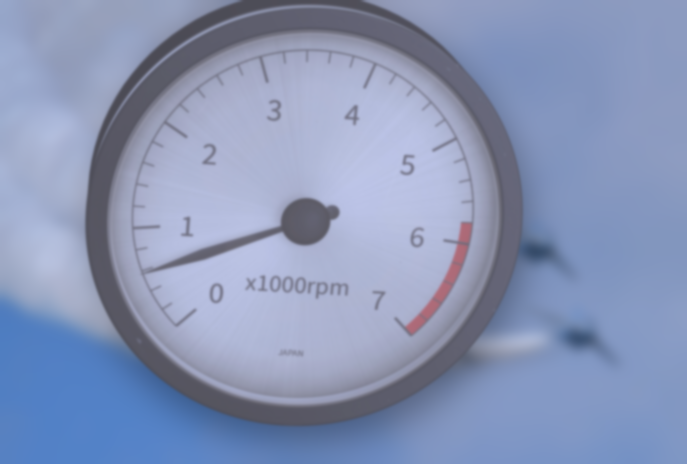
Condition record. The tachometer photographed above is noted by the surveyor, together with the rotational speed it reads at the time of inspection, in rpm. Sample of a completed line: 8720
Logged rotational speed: 600
